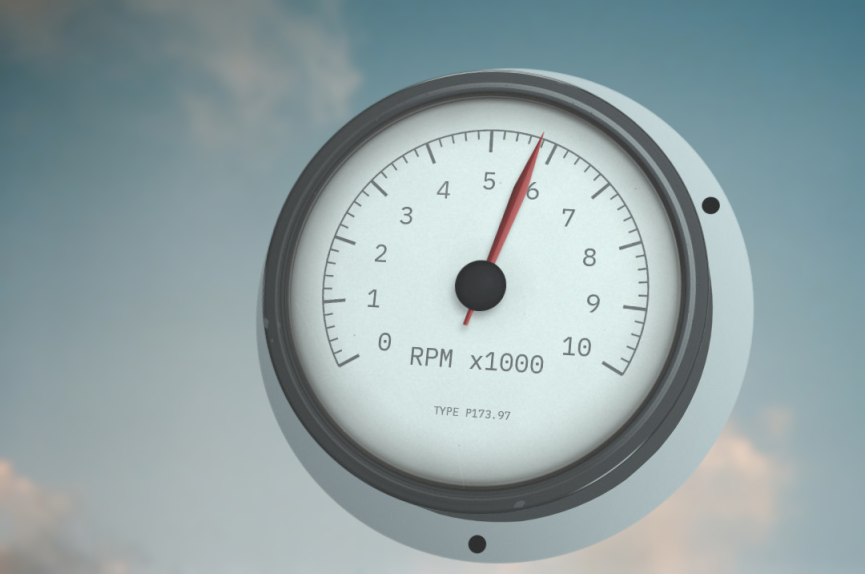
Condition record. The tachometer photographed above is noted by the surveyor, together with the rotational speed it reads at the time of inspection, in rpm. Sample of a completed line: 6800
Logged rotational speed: 5800
